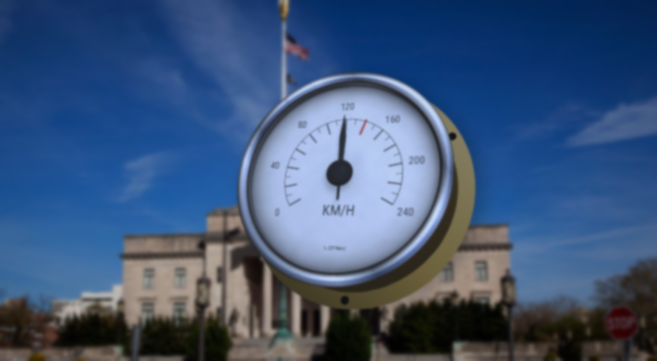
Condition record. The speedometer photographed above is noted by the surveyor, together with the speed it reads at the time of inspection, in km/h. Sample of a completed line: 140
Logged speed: 120
